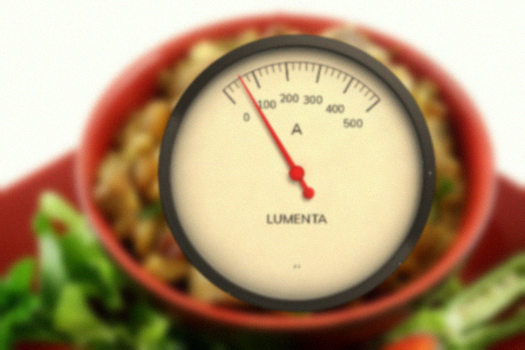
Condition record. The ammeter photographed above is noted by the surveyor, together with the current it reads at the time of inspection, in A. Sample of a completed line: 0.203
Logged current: 60
